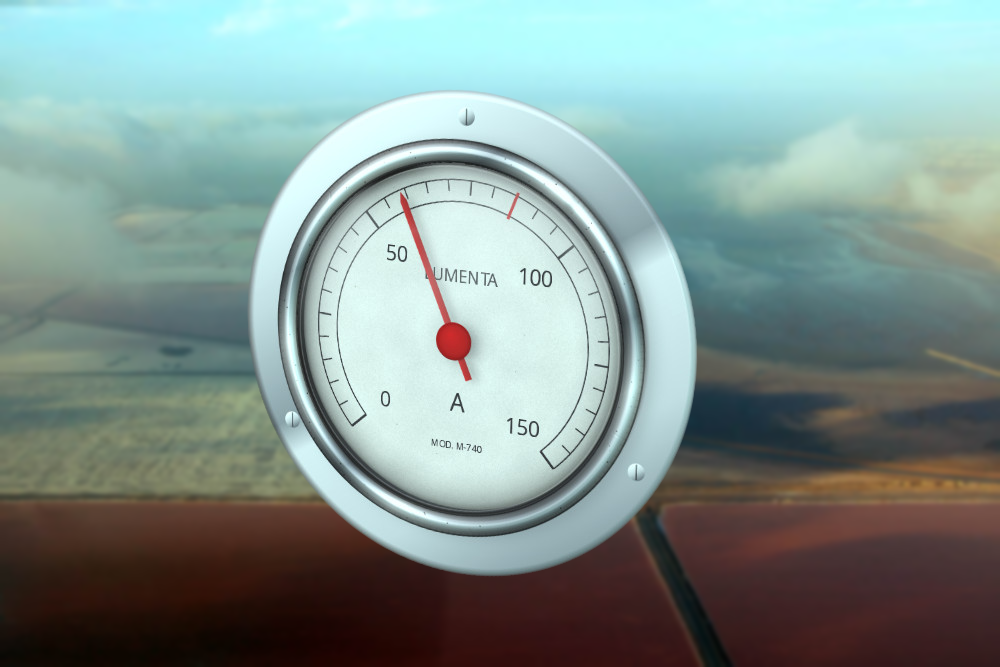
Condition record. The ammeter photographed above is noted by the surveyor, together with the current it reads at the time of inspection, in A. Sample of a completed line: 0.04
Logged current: 60
